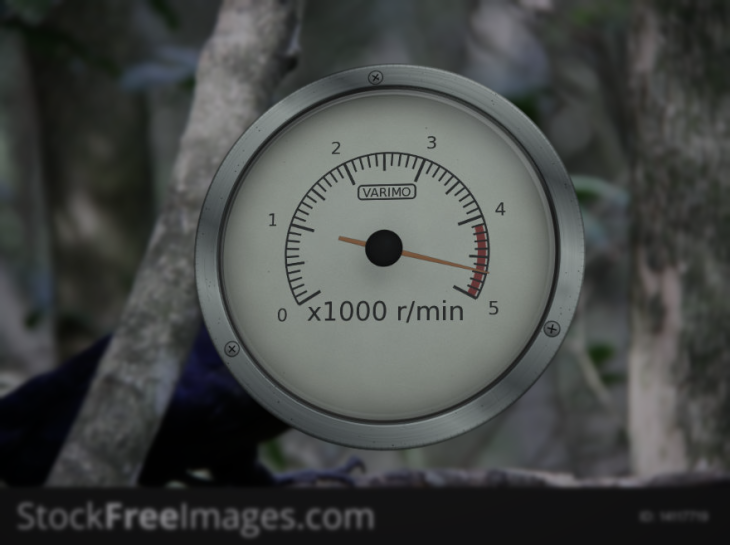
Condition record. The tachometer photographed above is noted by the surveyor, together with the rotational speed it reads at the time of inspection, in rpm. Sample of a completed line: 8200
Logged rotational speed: 4700
